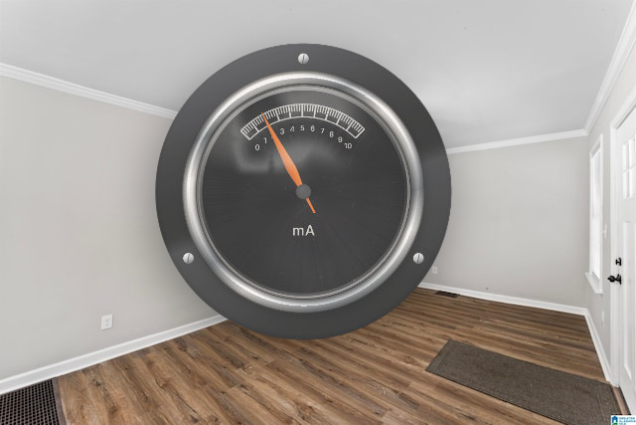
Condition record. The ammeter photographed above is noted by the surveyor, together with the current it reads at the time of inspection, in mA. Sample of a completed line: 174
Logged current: 2
